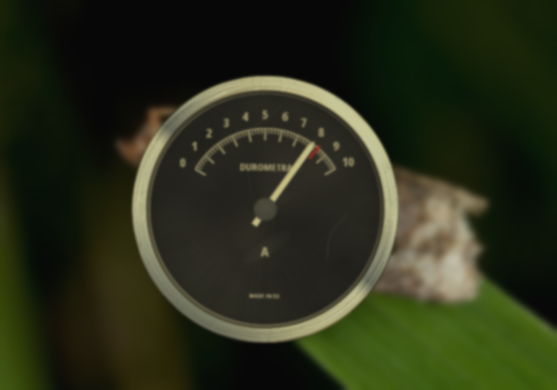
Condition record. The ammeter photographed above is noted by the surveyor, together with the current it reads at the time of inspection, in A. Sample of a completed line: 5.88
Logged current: 8
